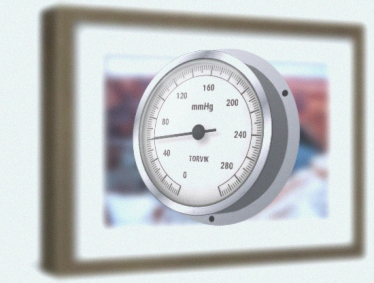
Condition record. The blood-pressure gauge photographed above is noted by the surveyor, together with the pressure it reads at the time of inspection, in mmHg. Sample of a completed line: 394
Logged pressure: 60
